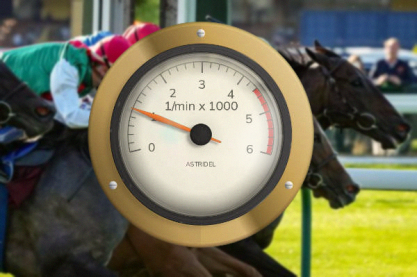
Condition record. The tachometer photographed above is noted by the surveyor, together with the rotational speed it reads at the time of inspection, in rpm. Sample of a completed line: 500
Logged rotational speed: 1000
